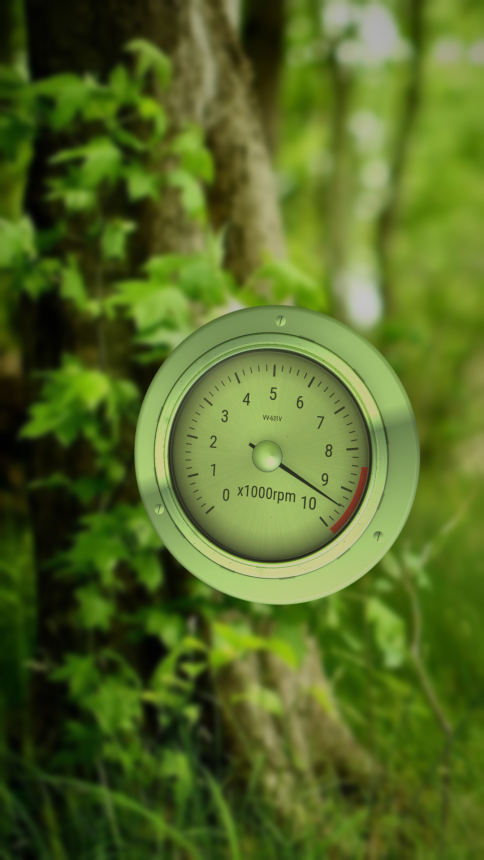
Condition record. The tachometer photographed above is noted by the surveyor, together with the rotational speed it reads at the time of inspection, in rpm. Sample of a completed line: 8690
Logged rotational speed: 9400
